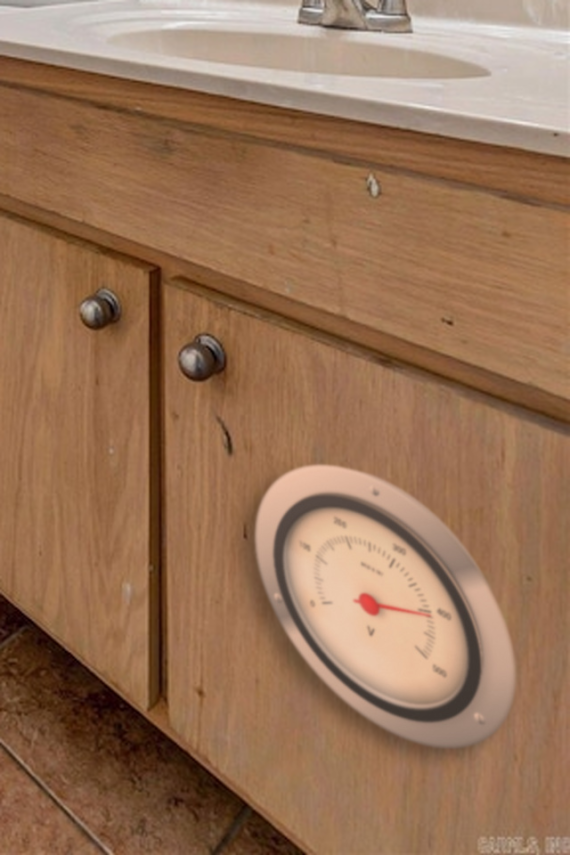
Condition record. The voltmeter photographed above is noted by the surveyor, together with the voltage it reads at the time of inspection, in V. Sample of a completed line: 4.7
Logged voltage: 400
